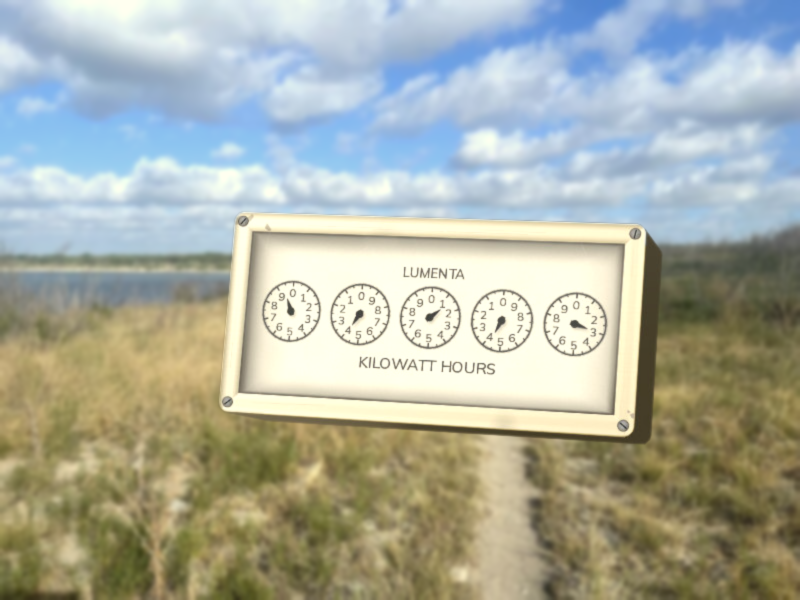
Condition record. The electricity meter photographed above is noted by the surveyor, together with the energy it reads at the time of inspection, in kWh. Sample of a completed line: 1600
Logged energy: 94143
